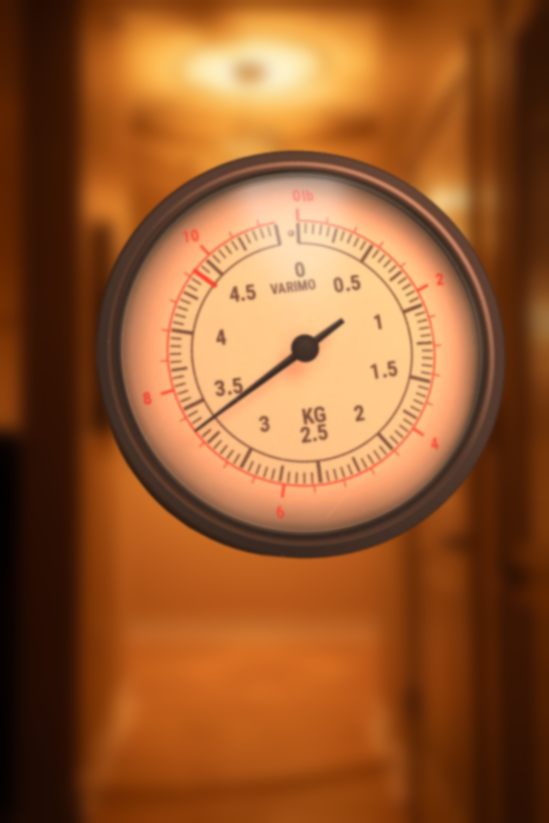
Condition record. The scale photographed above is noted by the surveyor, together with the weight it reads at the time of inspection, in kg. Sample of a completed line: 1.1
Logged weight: 3.35
